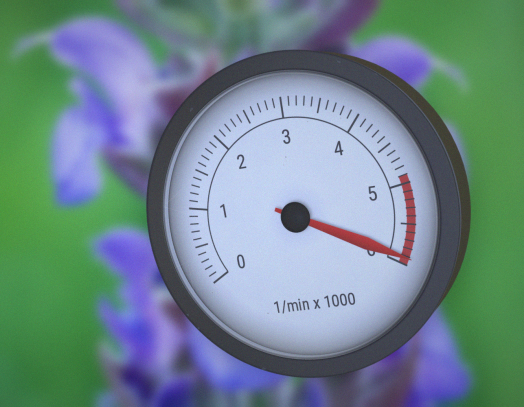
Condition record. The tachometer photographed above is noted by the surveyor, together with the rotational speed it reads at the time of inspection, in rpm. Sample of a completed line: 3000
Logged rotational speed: 5900
